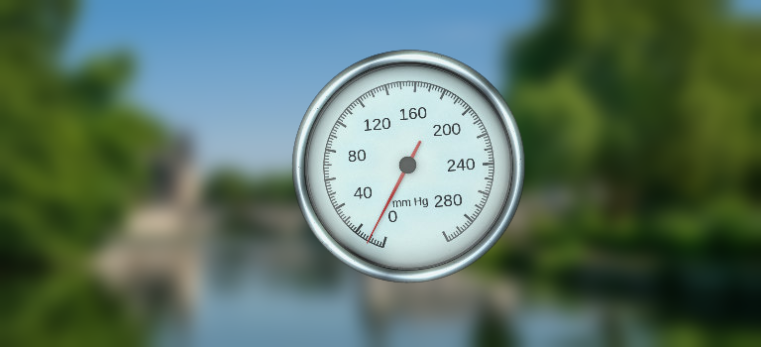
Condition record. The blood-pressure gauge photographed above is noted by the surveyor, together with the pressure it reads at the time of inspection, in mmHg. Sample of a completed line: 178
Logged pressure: 10
